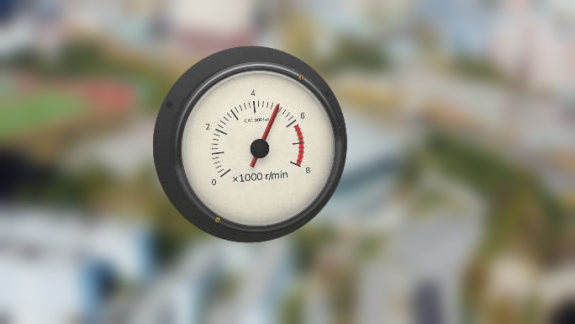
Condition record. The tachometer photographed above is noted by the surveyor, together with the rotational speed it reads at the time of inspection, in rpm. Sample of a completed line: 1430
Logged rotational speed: 5000
